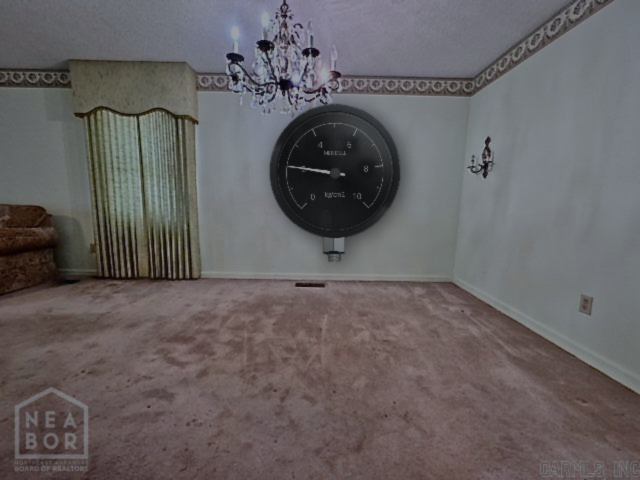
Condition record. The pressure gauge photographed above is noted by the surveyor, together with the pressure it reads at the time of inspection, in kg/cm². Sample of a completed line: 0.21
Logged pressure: 2
